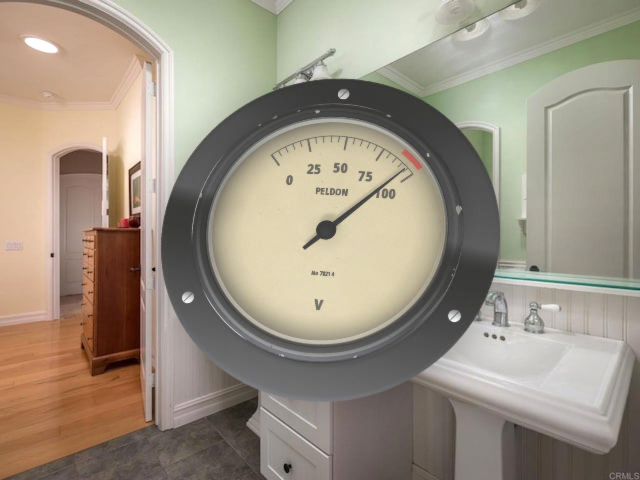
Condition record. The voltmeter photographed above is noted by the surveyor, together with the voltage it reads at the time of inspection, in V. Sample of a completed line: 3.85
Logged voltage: 95
